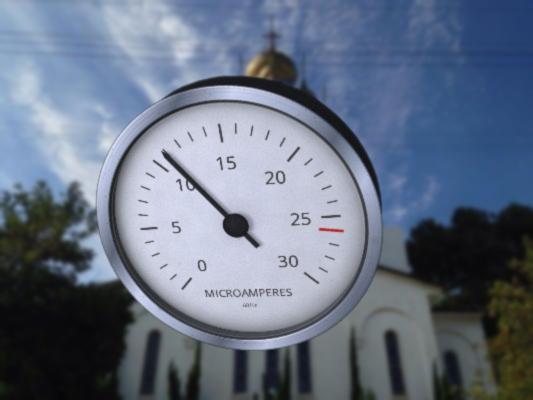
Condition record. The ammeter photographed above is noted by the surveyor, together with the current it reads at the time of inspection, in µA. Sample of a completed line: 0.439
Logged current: 11
